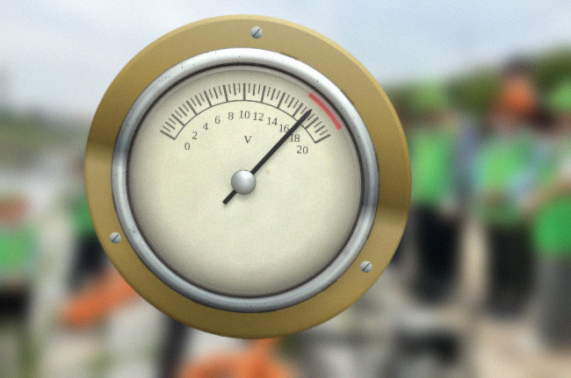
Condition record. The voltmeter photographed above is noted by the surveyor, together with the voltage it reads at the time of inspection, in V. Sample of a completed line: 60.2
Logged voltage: 17
